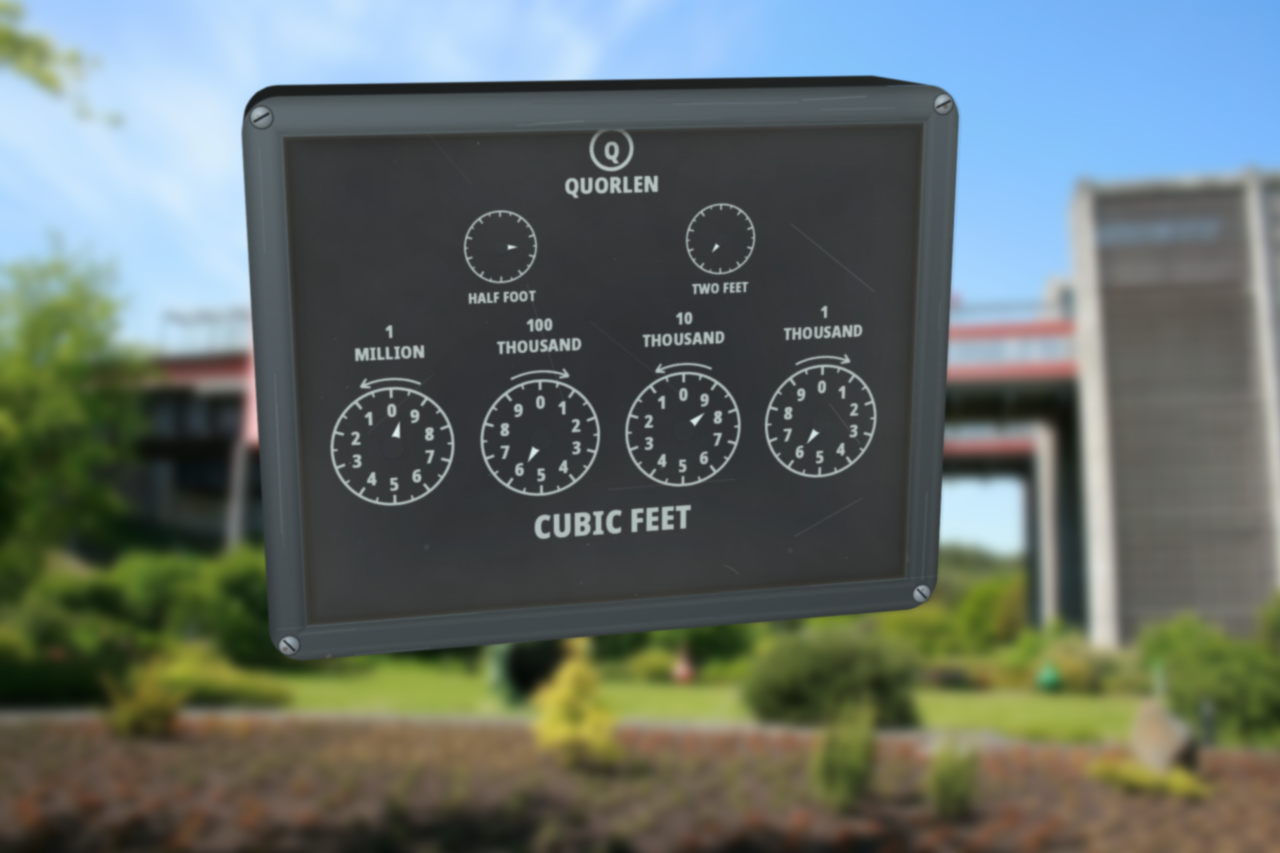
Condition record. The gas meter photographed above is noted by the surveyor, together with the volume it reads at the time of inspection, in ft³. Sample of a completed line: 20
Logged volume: 958600
